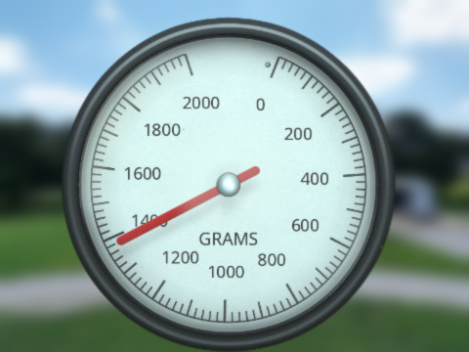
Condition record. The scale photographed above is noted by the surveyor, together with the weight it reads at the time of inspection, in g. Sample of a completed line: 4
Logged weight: 1380
